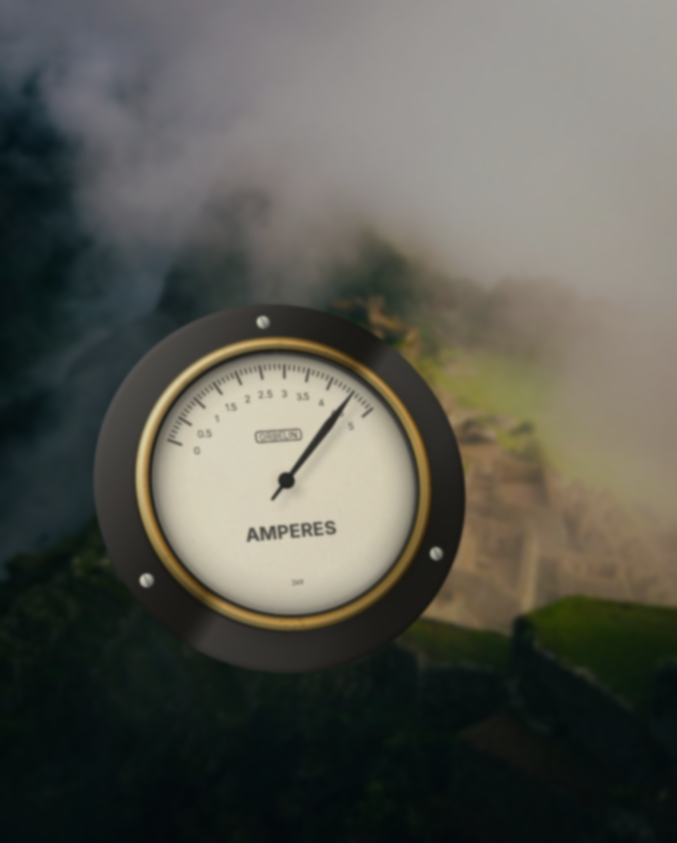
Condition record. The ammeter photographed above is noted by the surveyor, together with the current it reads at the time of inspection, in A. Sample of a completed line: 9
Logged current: 4.5
